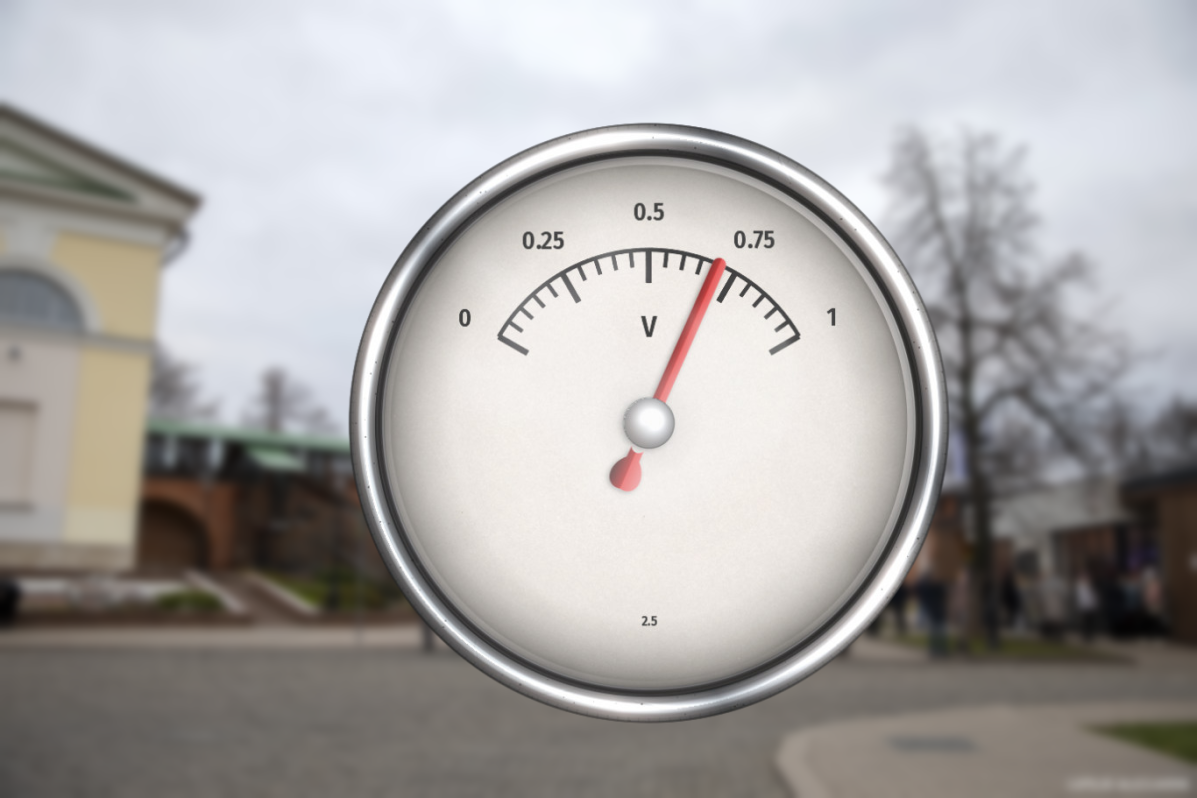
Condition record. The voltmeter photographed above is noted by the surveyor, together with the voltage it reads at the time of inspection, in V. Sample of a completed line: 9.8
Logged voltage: 0.7
